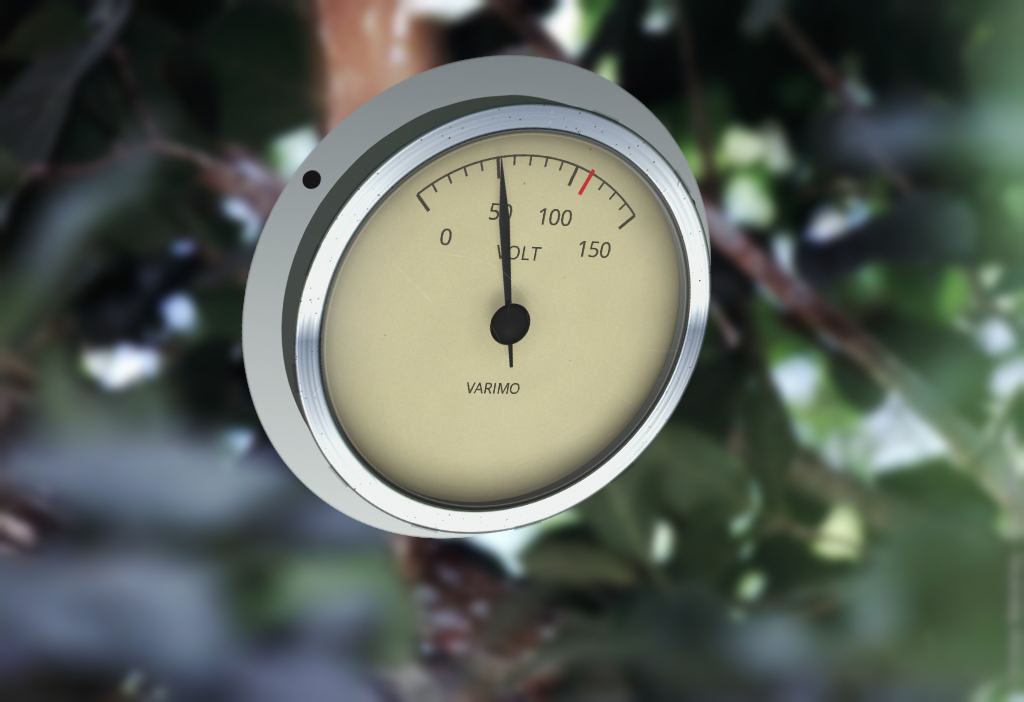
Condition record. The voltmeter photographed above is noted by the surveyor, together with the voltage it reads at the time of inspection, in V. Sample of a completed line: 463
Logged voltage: 50
